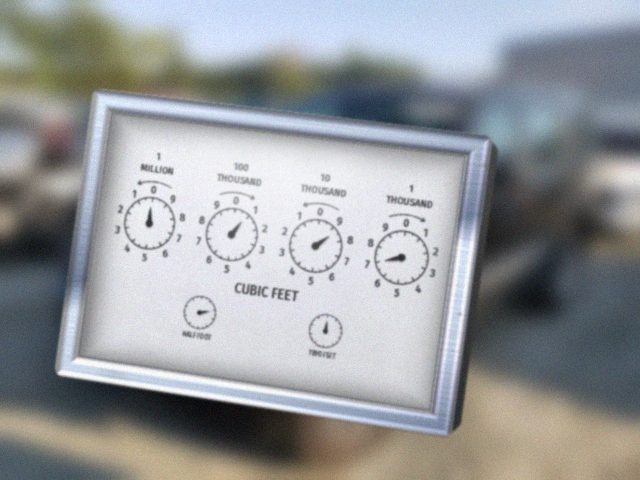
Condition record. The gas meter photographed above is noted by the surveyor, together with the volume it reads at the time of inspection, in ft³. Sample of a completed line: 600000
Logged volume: 8700
